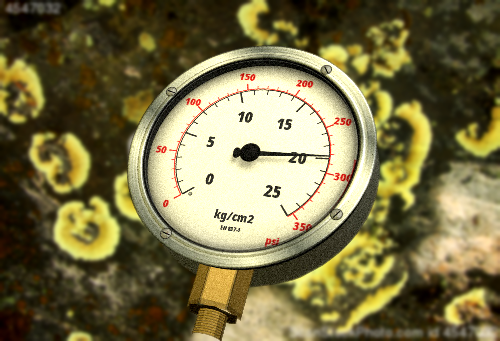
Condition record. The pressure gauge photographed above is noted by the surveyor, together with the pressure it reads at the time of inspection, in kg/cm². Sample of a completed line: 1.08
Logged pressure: 20
